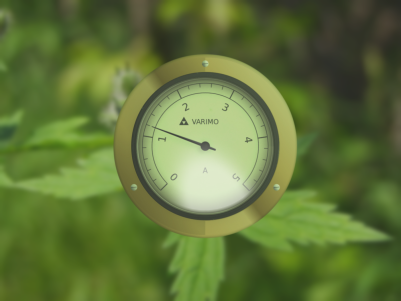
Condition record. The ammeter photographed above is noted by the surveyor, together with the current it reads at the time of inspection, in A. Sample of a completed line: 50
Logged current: 1.2
